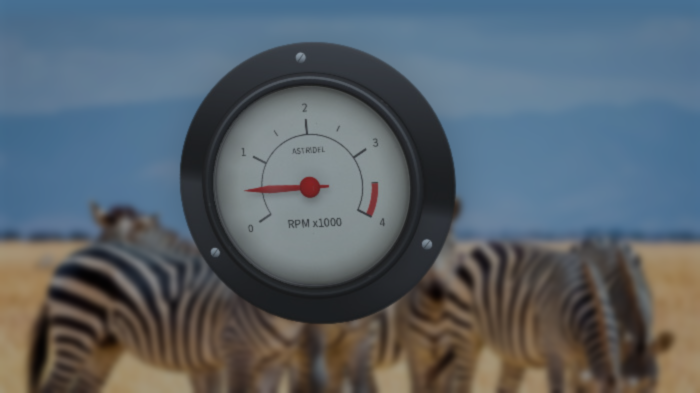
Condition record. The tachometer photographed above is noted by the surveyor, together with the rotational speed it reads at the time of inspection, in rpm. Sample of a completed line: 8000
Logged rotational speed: 500
